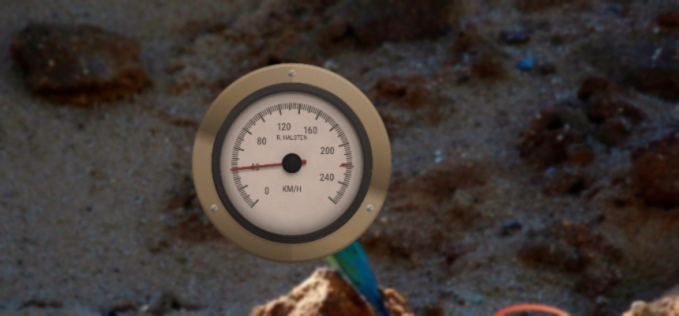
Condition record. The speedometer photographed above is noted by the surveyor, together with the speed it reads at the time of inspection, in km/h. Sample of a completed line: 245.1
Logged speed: 40
